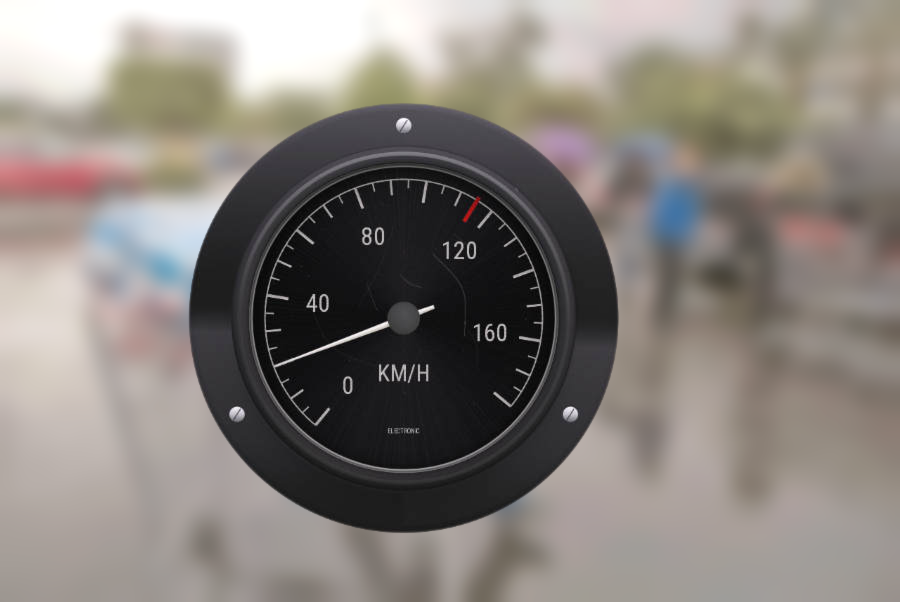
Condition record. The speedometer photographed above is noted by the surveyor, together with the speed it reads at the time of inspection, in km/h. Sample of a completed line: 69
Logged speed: 20
